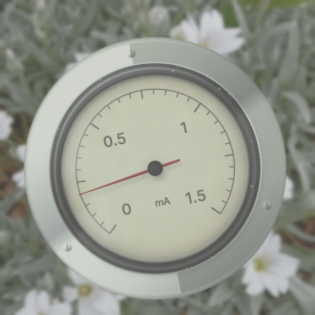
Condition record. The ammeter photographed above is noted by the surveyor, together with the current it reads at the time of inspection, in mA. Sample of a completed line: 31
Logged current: 0.2
